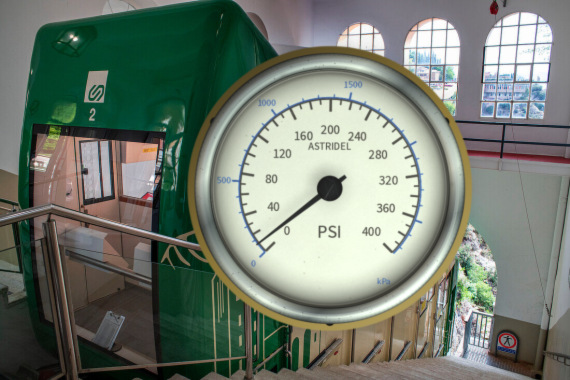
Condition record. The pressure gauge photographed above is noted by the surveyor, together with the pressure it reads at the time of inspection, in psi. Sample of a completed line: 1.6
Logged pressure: 10
